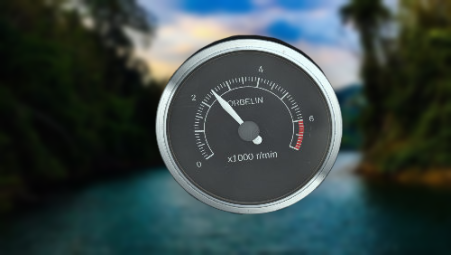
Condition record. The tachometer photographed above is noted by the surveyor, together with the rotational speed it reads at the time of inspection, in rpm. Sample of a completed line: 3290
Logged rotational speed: 2500
